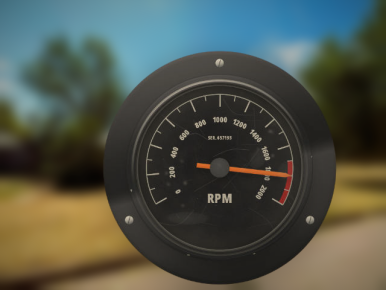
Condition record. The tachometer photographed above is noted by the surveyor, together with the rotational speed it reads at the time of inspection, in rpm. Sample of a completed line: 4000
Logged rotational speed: 1800
